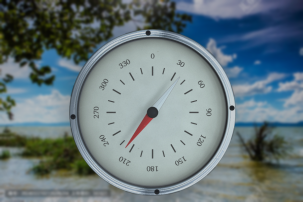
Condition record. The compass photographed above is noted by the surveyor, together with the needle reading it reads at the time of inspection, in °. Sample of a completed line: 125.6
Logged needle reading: 217.5
